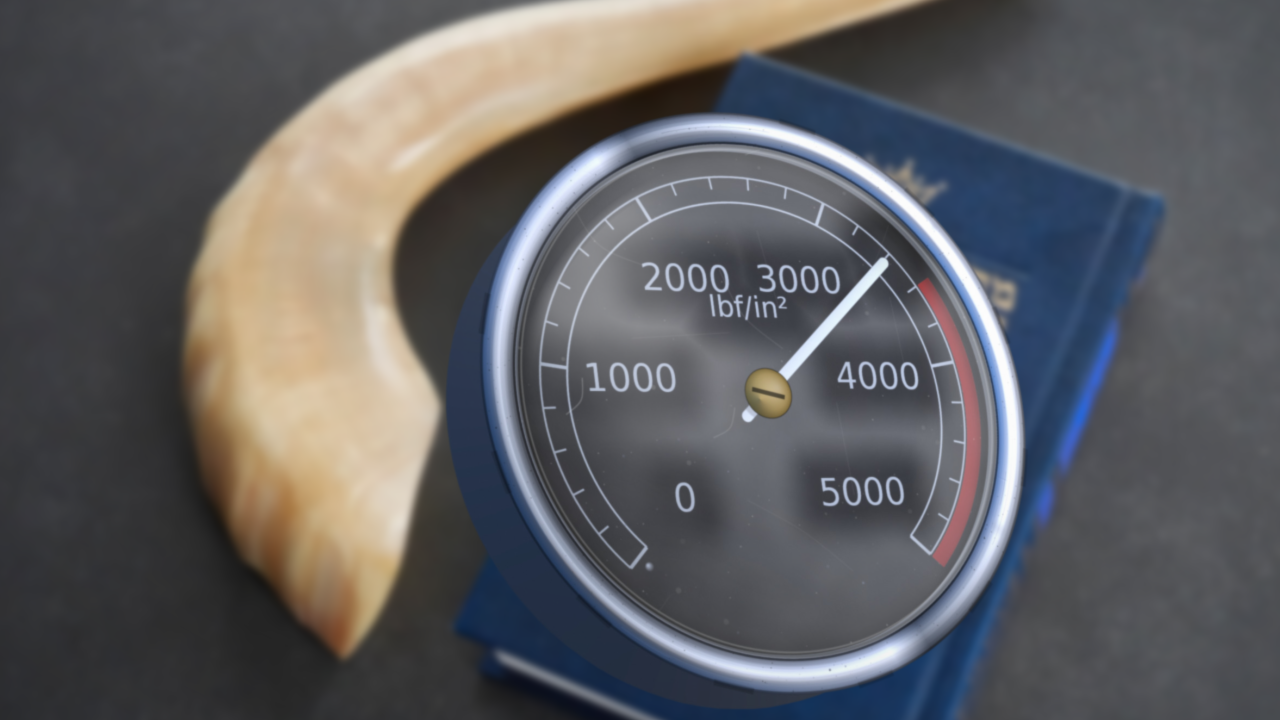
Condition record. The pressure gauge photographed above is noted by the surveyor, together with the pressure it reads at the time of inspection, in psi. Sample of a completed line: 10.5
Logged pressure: 3400
